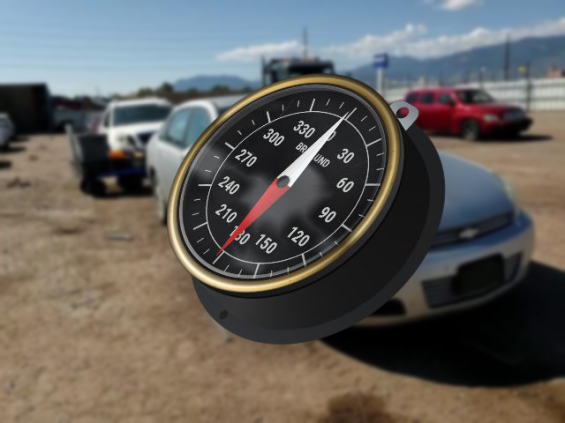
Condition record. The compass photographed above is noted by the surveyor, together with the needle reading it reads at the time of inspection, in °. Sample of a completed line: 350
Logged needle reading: 180
